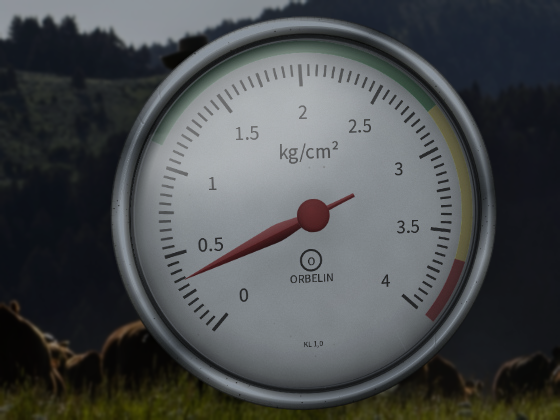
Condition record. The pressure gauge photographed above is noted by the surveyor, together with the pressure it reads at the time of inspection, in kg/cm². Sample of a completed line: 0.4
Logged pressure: 0.35
